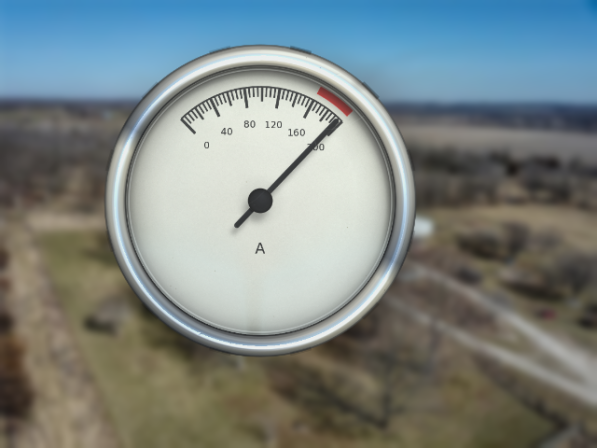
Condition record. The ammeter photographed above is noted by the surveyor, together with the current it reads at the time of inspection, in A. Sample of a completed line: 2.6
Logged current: 195
